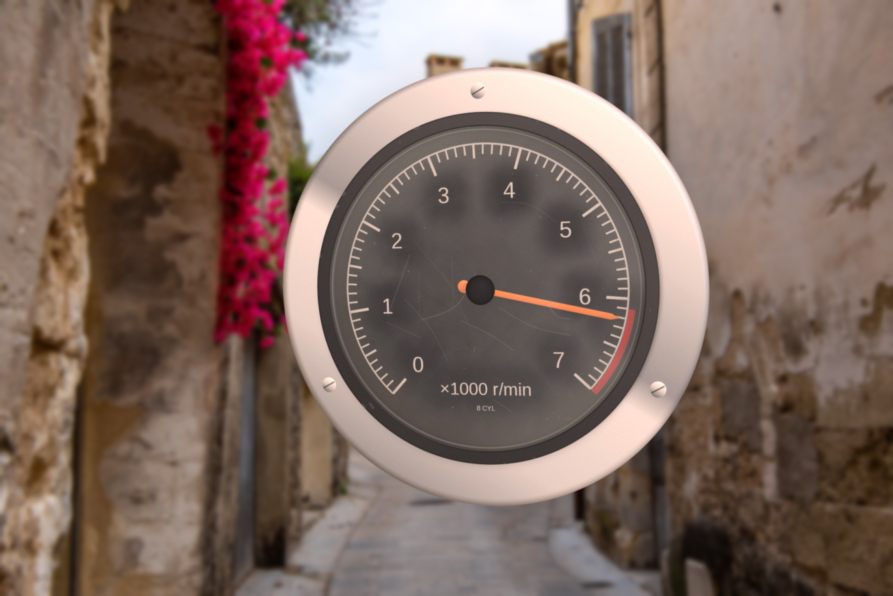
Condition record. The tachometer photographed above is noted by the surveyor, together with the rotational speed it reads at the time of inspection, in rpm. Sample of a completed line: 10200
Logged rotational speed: 6200
